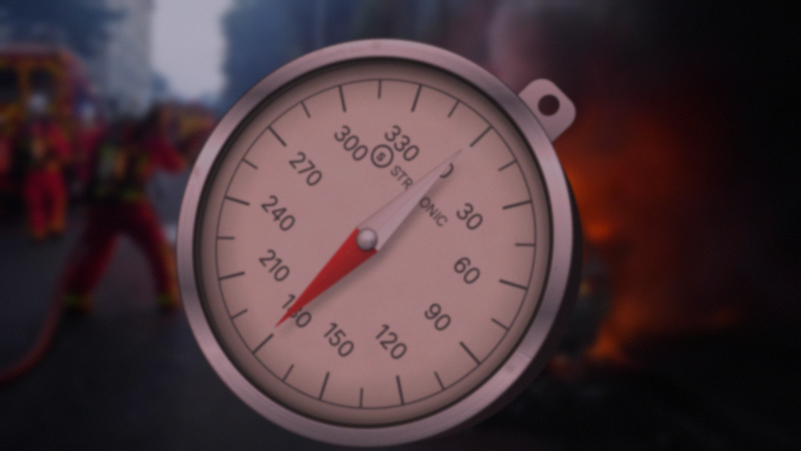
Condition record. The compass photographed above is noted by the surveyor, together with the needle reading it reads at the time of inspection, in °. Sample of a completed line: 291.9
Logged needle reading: 180
